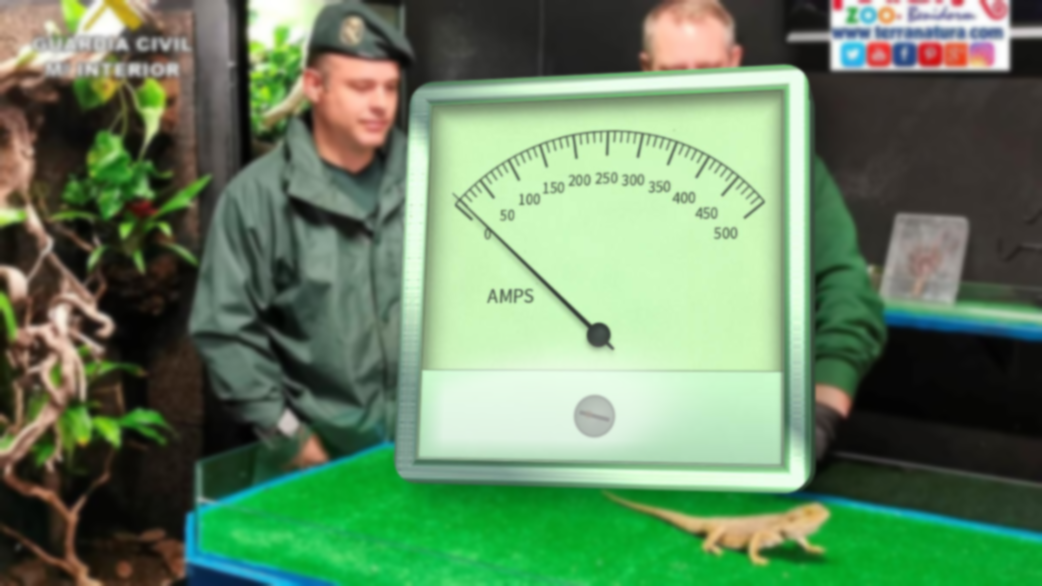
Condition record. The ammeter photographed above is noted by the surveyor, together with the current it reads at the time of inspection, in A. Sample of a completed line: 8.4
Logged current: 10
